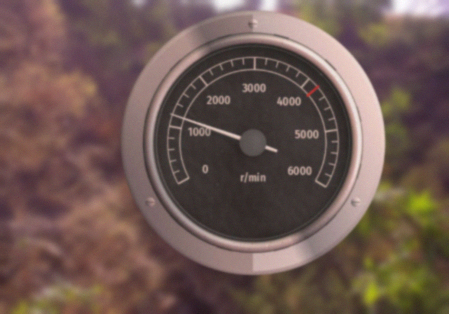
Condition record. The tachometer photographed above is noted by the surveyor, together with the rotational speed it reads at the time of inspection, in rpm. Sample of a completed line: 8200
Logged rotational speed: 1200
